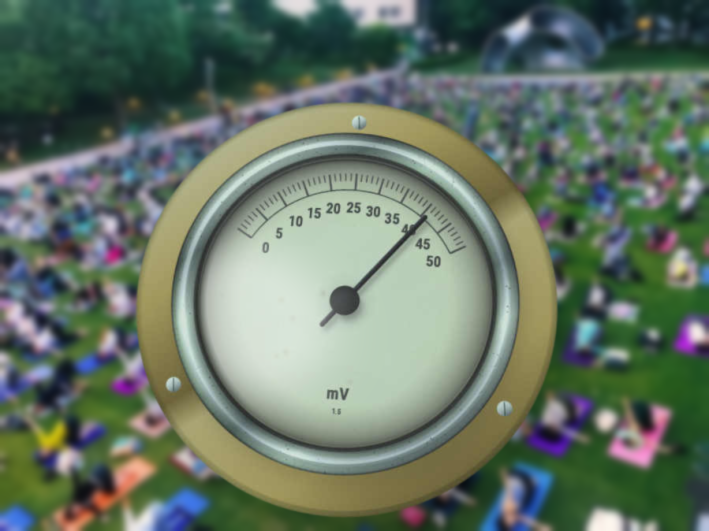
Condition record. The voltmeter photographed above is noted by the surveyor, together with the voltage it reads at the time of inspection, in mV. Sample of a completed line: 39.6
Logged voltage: 41
